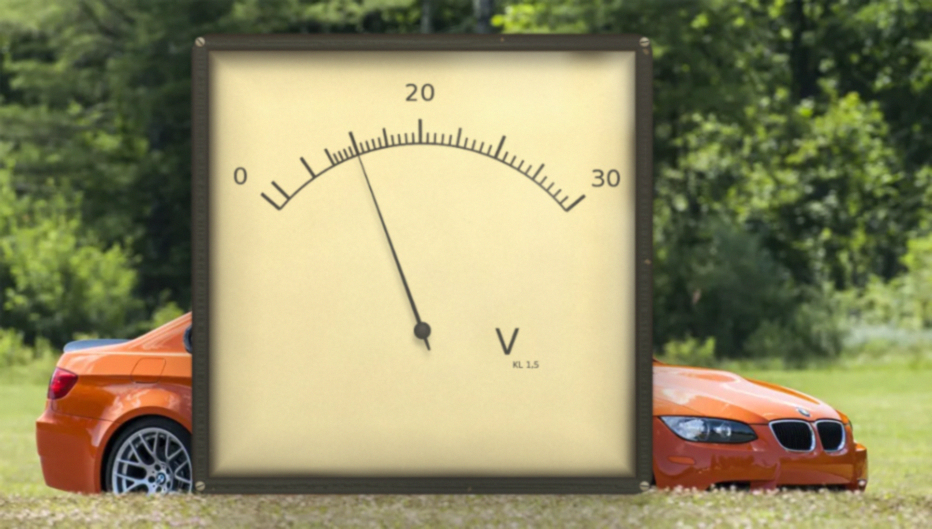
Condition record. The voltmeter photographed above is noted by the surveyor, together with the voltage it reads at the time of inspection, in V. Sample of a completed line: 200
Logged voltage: 15
